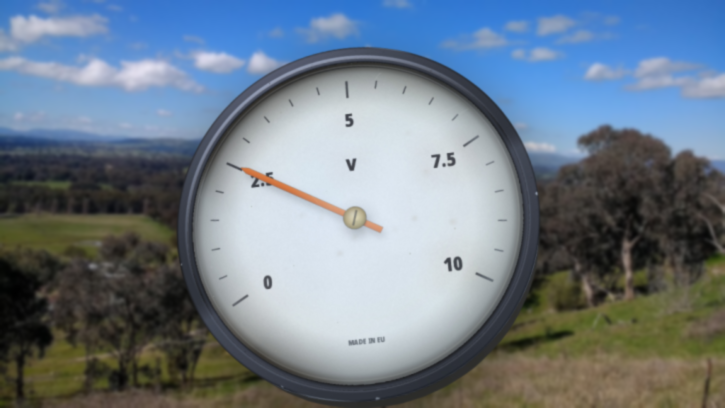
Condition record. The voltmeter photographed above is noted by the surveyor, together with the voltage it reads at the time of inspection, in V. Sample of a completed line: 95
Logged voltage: 2.5
